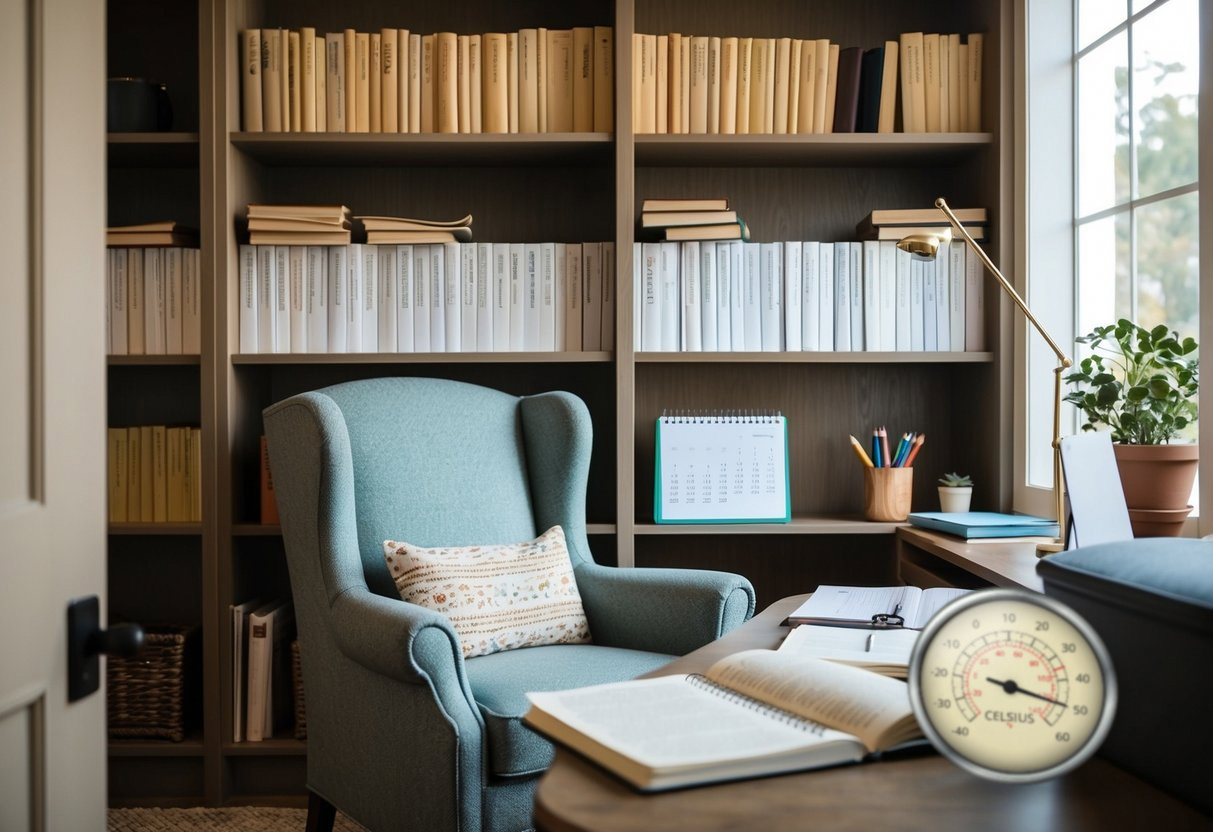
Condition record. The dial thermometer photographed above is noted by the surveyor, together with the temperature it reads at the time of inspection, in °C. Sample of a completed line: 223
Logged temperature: 50
